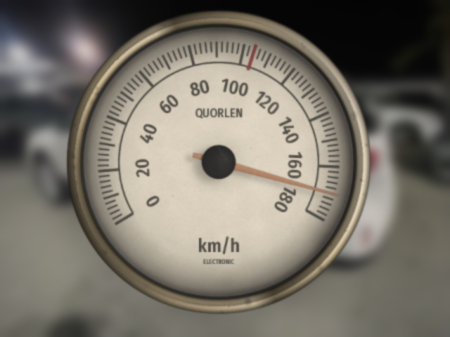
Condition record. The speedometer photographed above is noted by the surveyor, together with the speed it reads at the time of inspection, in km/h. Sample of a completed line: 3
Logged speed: 170
